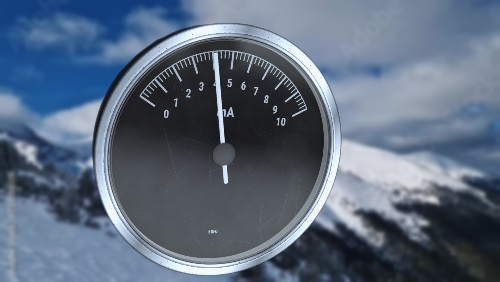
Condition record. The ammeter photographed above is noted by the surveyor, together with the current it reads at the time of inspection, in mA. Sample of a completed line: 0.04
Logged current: 4
